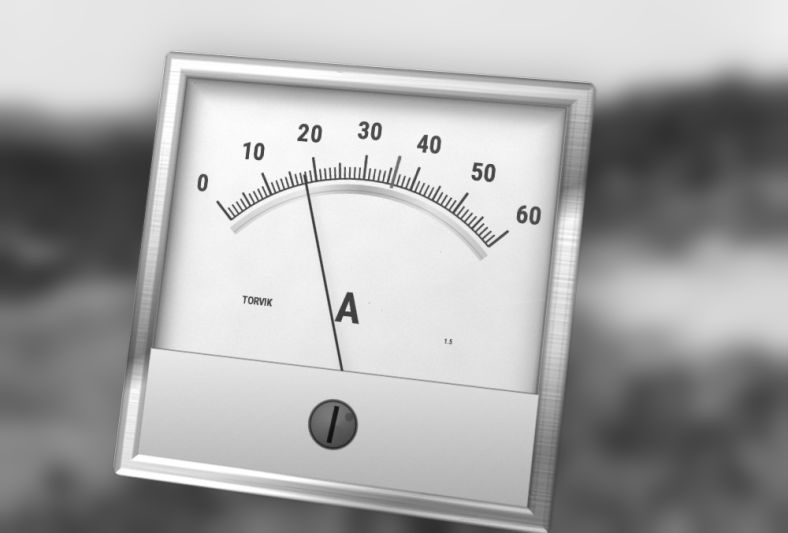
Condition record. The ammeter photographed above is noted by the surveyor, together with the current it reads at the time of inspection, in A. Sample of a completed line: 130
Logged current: 18
